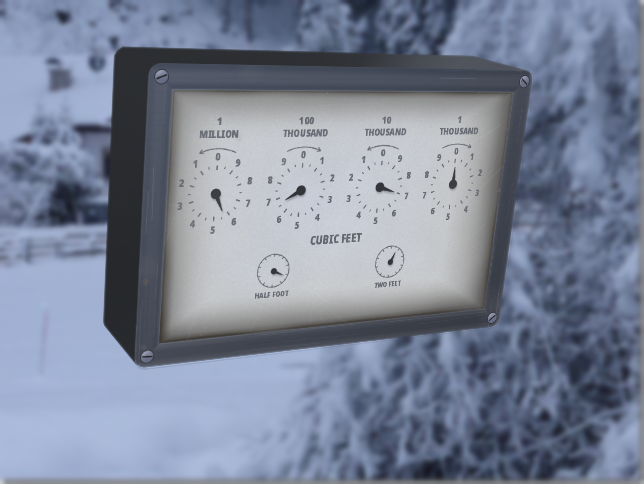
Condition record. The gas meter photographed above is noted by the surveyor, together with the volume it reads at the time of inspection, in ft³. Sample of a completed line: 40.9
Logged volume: 567000
